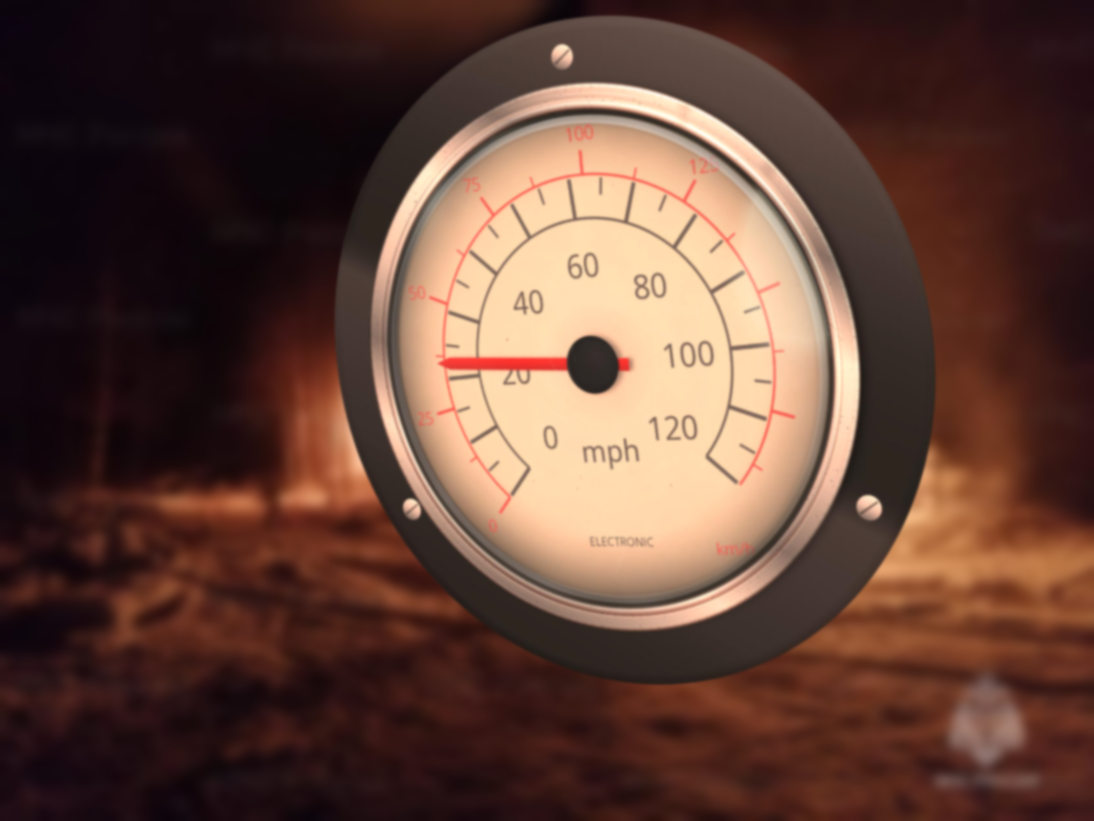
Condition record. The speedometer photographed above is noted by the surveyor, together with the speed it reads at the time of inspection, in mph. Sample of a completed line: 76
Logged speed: 22.5
